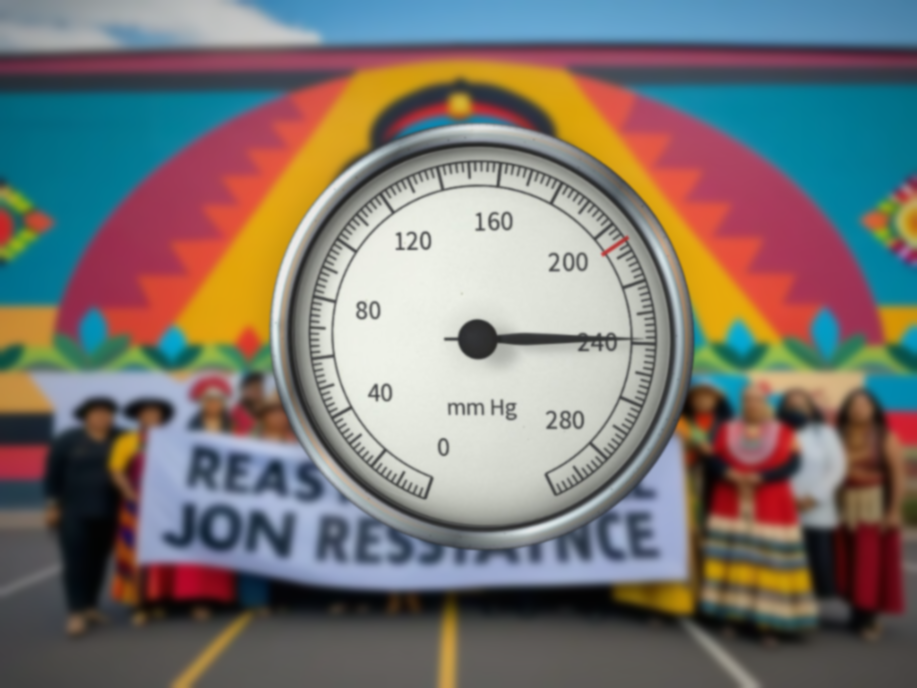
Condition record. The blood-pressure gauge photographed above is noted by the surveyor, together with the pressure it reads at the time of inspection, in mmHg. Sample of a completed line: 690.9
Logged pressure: 238
